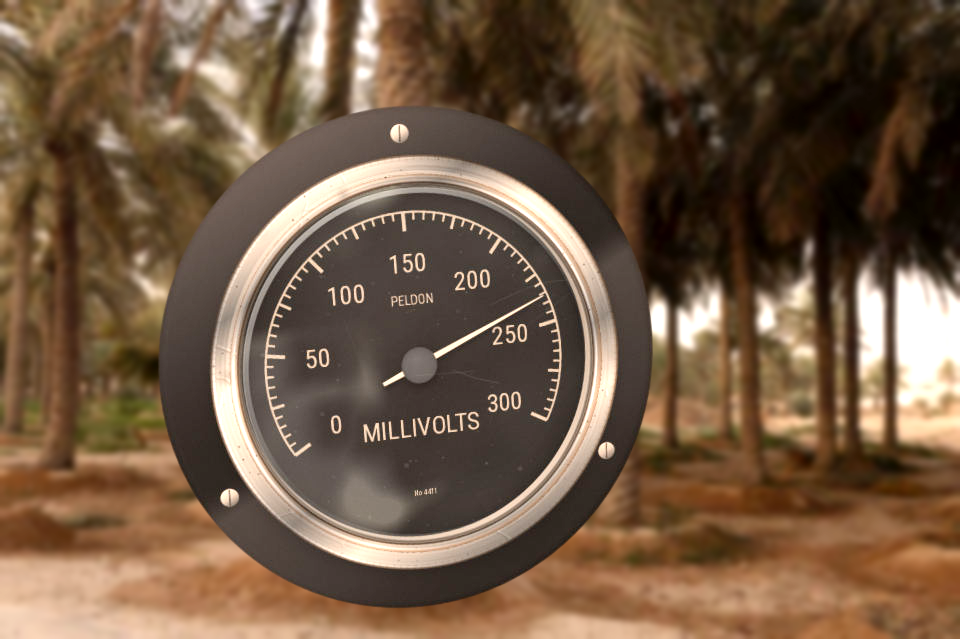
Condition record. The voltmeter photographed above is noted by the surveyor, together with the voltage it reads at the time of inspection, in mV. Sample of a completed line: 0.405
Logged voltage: 235
